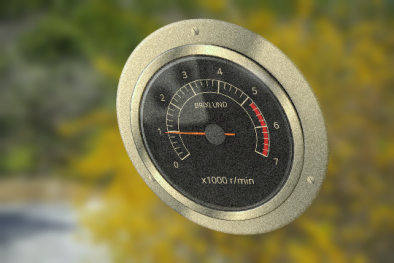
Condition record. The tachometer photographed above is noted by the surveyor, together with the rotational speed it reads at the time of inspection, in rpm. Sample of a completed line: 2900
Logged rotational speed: 1000
